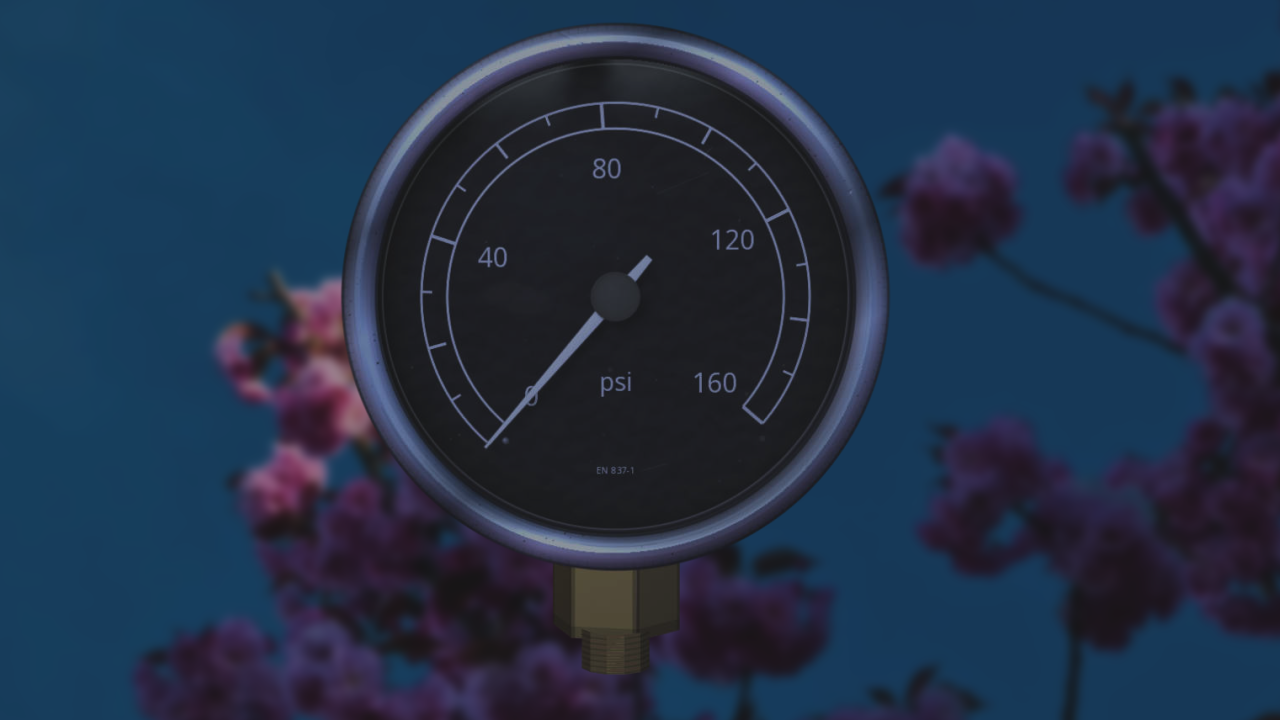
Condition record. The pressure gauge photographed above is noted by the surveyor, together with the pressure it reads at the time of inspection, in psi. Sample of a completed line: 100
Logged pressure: 0
